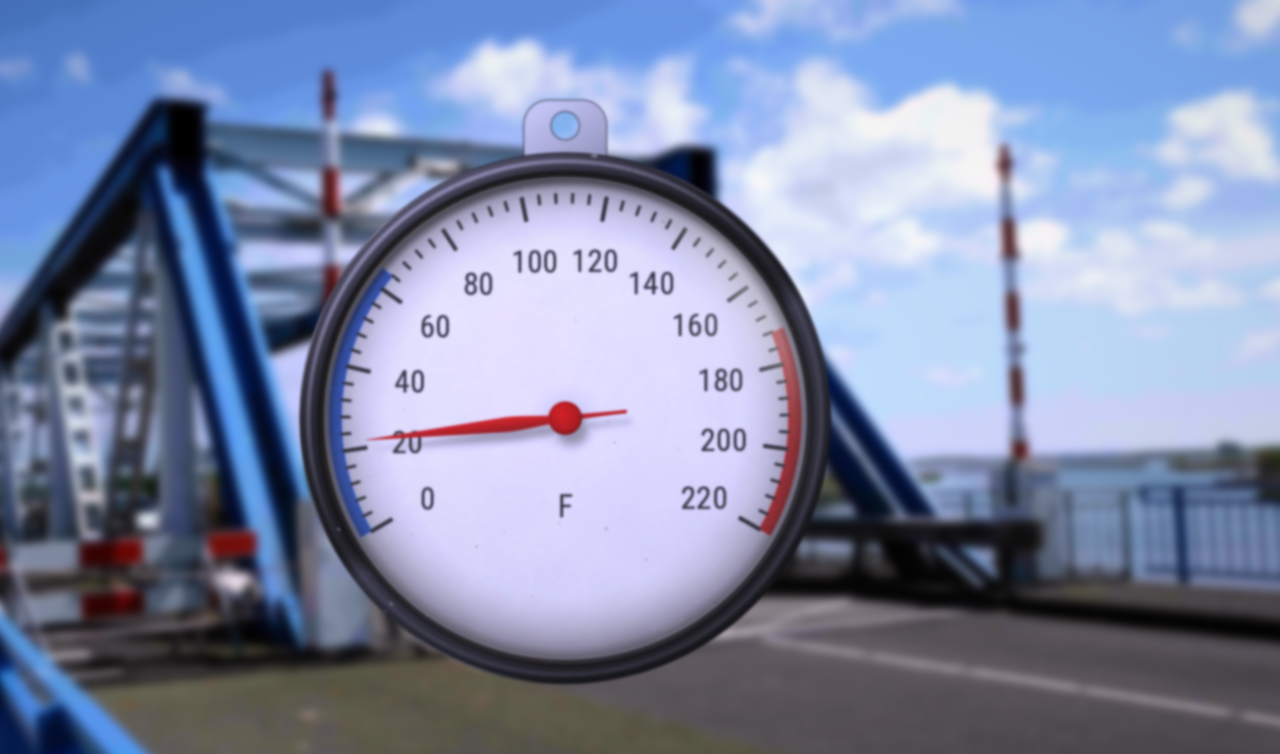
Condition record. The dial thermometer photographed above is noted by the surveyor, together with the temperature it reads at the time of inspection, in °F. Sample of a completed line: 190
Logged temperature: 22
